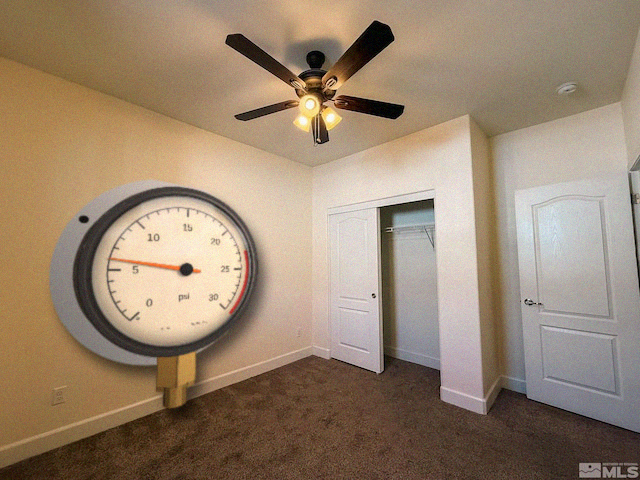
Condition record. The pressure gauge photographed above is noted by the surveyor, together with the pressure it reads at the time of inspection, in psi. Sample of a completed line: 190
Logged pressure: 6
